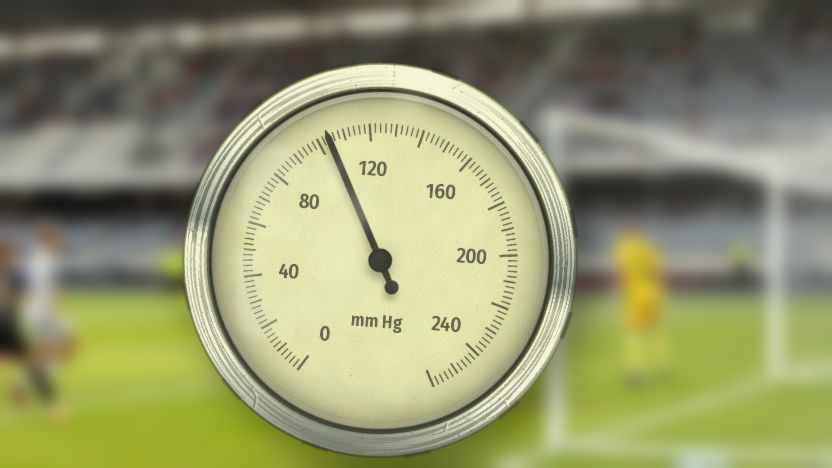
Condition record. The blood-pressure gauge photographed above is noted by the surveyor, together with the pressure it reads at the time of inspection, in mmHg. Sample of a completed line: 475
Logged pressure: 104
